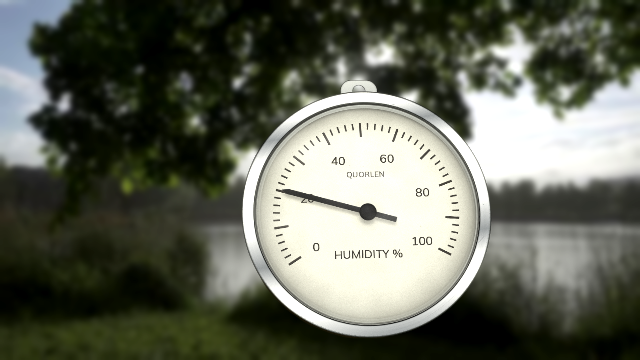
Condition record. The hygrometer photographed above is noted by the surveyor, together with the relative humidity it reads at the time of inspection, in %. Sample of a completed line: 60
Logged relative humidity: 20
